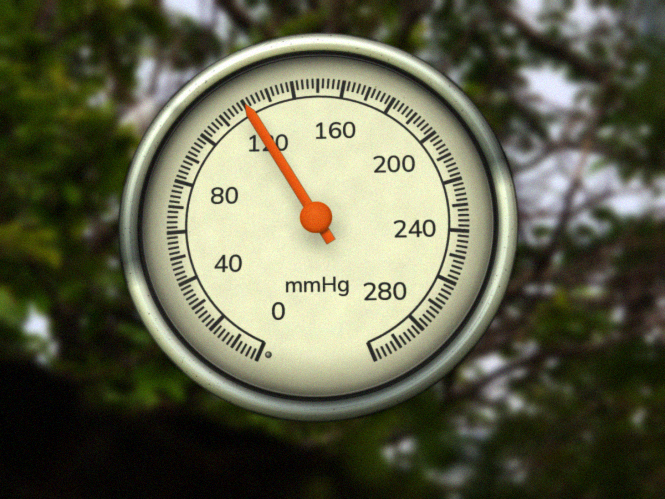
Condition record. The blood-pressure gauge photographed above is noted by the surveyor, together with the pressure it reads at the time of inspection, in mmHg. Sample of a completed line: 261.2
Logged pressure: 120
